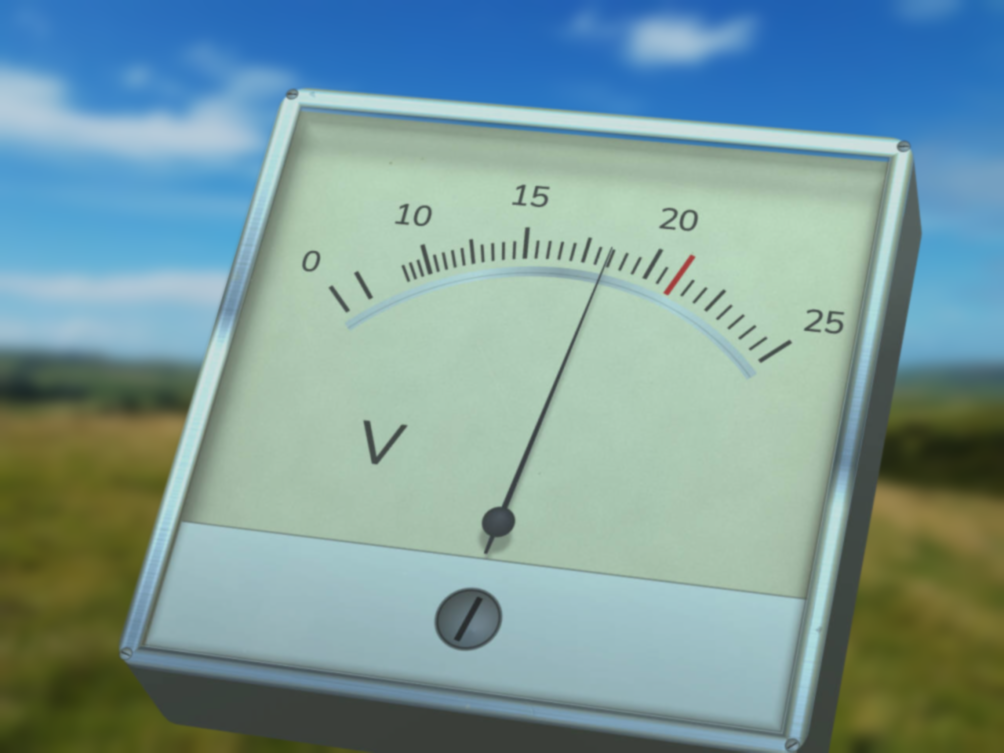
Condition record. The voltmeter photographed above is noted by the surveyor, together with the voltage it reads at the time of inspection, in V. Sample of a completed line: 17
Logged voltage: 18.5
